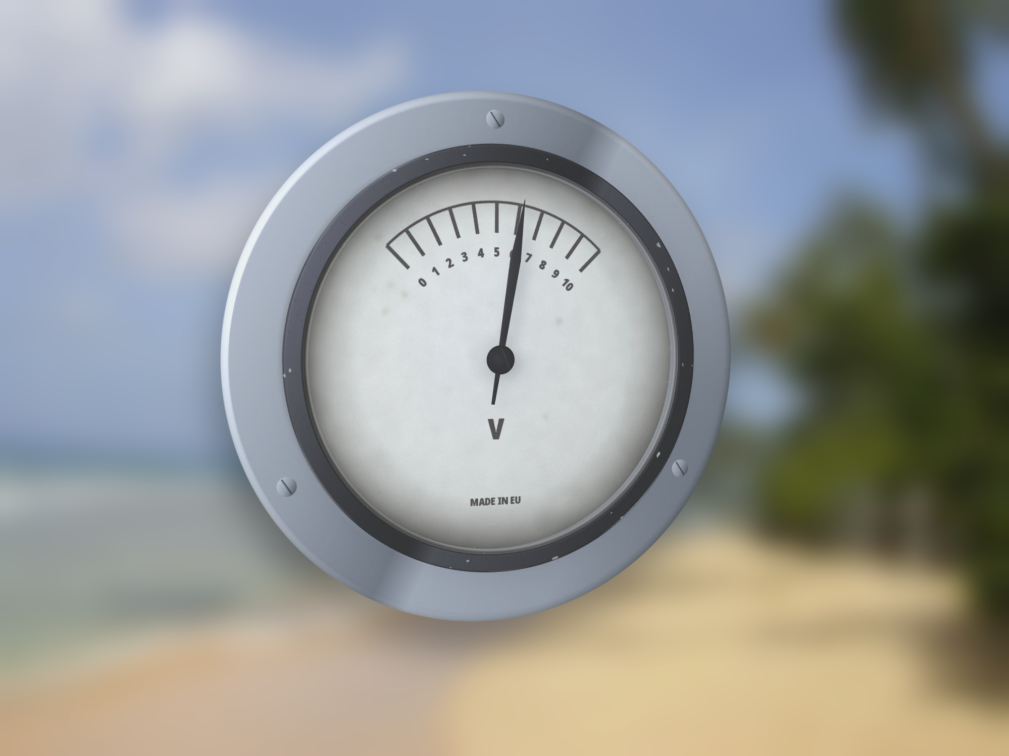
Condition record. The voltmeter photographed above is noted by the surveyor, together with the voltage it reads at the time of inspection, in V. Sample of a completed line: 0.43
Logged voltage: 6
